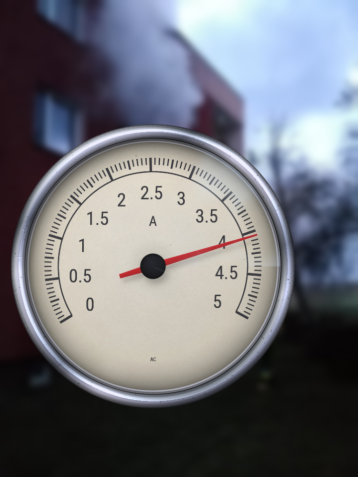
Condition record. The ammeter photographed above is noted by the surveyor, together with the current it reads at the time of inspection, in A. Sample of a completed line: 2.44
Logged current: 4.05
